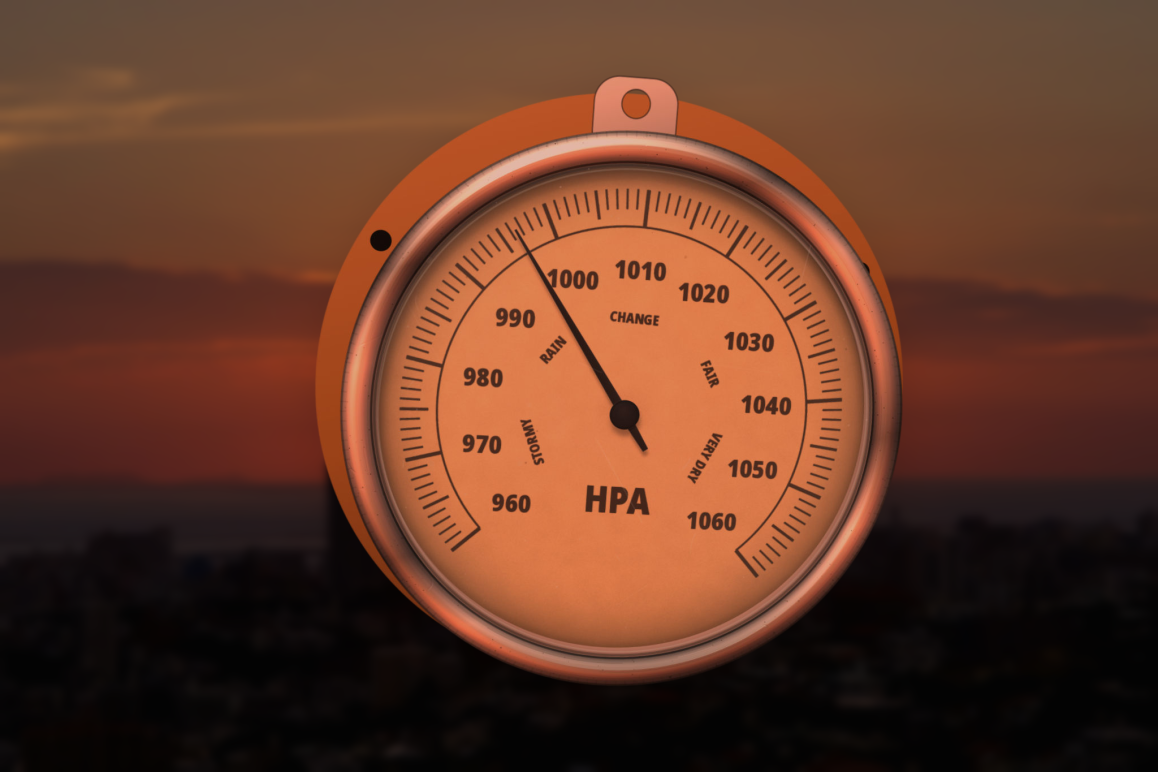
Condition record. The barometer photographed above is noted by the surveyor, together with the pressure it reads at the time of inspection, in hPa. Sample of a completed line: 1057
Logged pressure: 996.5
